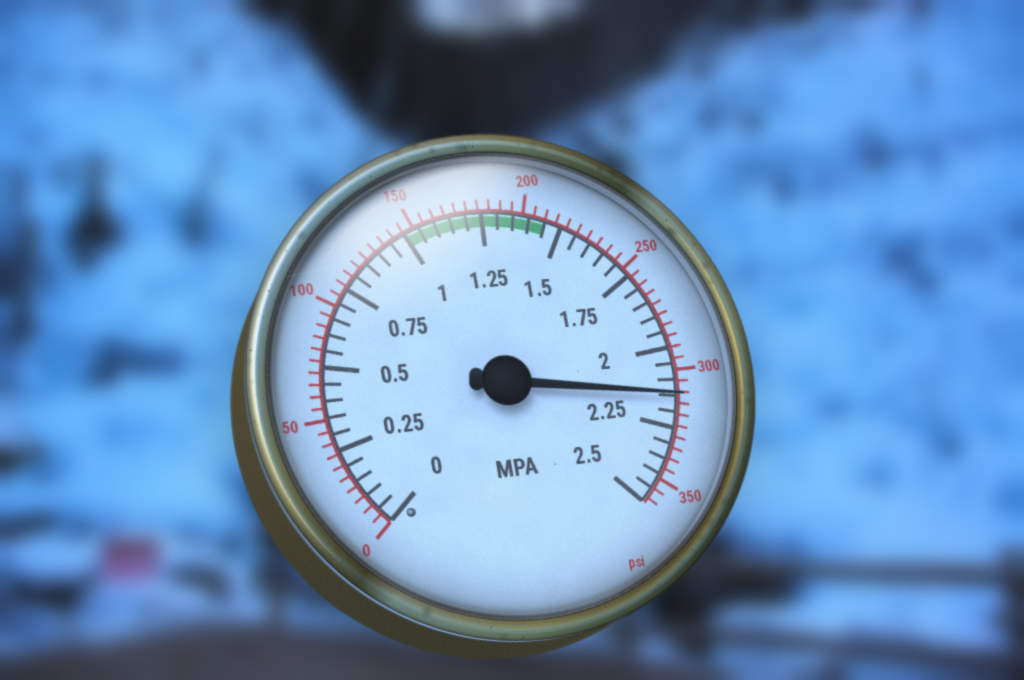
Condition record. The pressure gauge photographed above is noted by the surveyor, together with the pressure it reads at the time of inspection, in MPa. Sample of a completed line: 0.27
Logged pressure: 2.15
